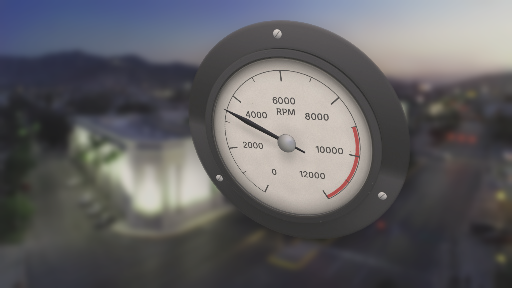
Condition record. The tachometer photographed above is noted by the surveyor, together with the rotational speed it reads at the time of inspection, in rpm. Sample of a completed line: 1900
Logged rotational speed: 3500
